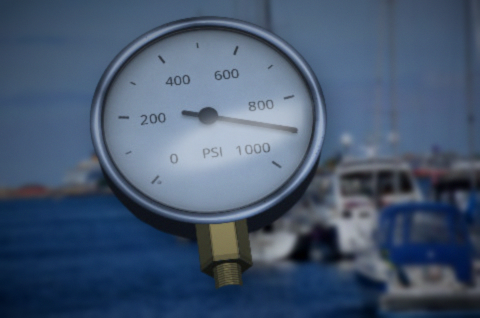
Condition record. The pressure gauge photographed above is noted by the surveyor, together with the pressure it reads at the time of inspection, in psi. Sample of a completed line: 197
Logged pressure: 900
